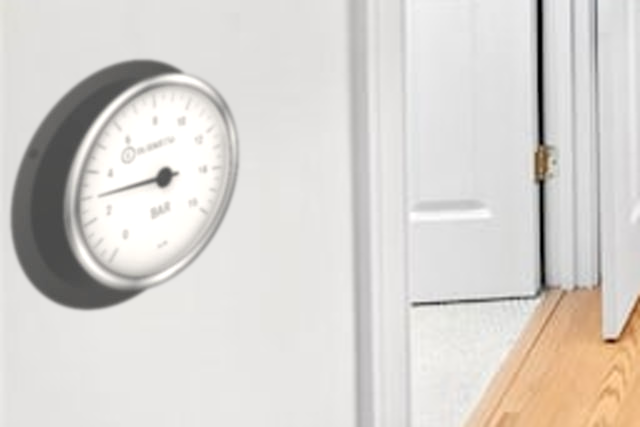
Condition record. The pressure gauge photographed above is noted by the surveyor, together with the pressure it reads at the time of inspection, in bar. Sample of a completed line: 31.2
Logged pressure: 3
